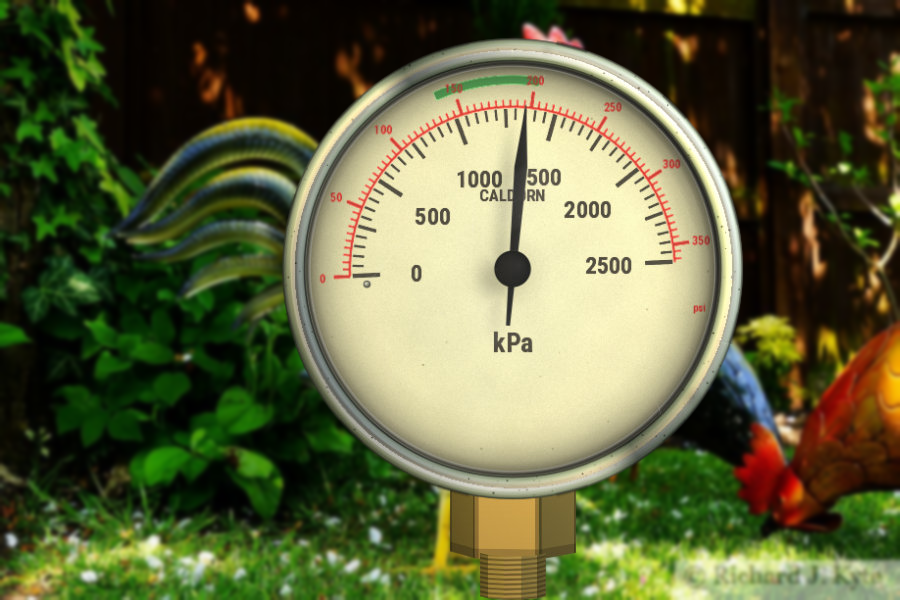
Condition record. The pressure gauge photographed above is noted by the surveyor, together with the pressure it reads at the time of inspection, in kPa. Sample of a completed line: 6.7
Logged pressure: 1350
